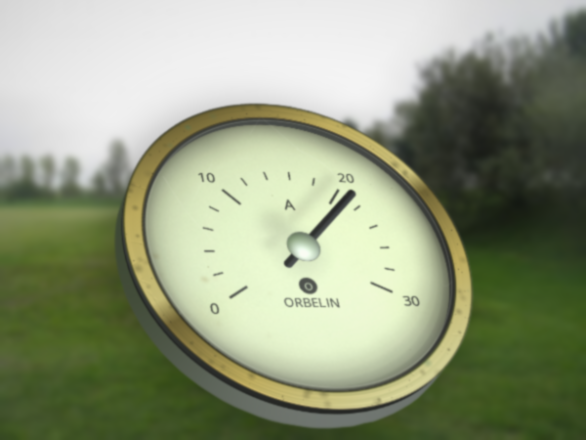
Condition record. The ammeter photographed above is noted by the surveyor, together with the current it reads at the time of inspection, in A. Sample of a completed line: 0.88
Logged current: 21
